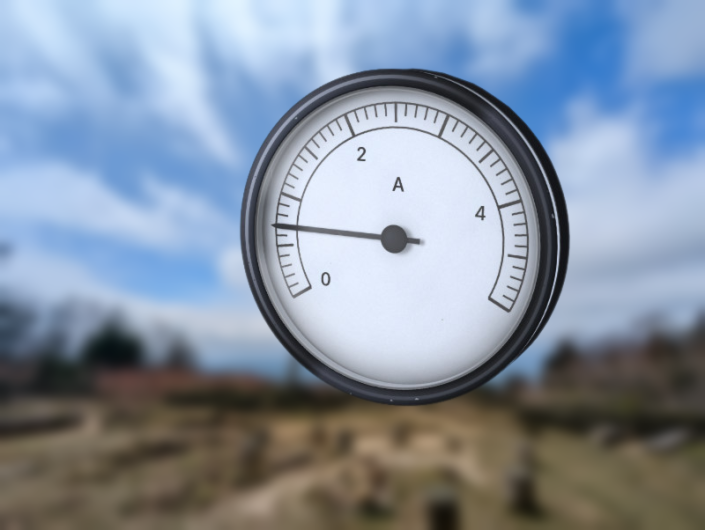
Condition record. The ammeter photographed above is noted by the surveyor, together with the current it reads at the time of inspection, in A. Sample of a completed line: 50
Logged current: 0.7
